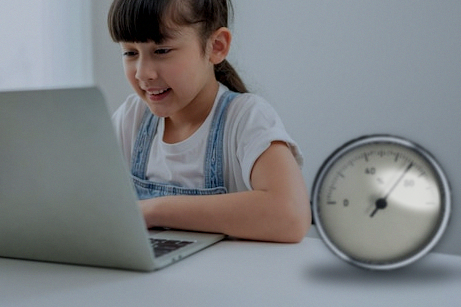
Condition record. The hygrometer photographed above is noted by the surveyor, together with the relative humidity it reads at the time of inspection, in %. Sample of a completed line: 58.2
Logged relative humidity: 70
